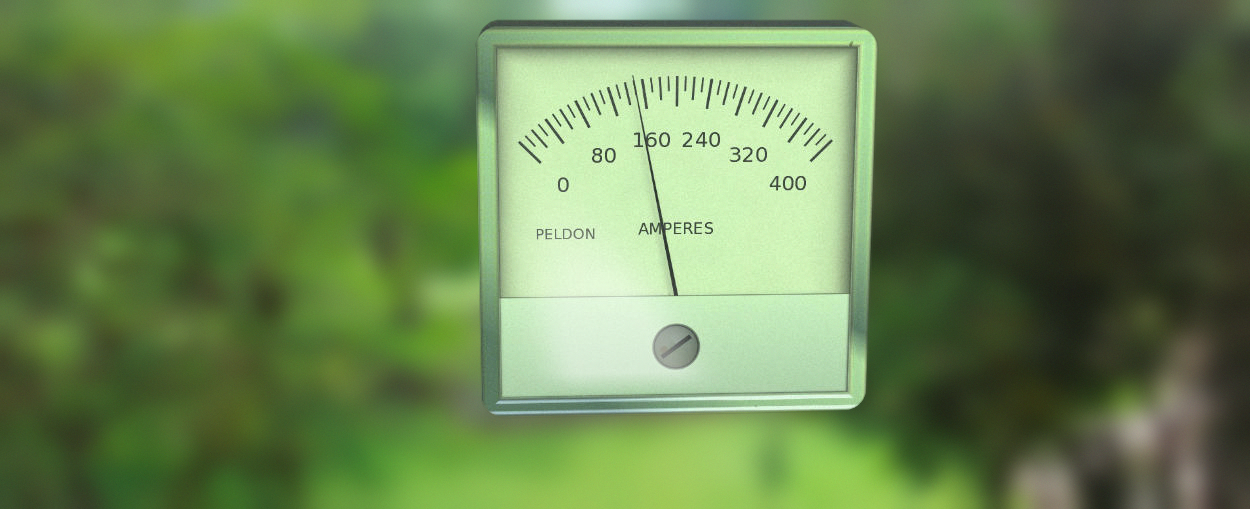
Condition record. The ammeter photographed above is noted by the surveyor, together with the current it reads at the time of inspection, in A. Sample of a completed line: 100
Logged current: 150
